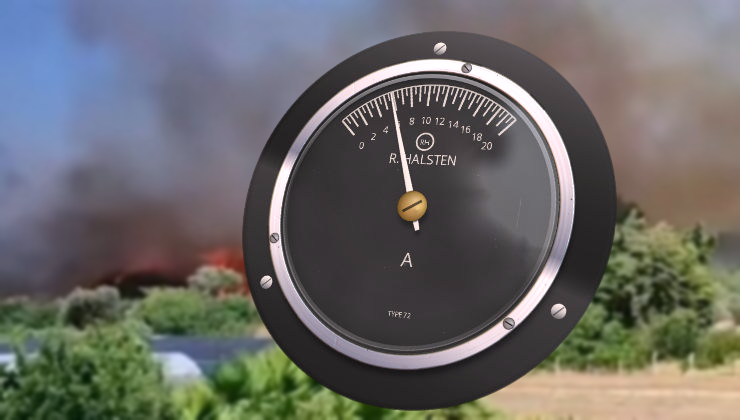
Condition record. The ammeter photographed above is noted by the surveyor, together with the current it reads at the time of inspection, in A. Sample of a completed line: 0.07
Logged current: 6
